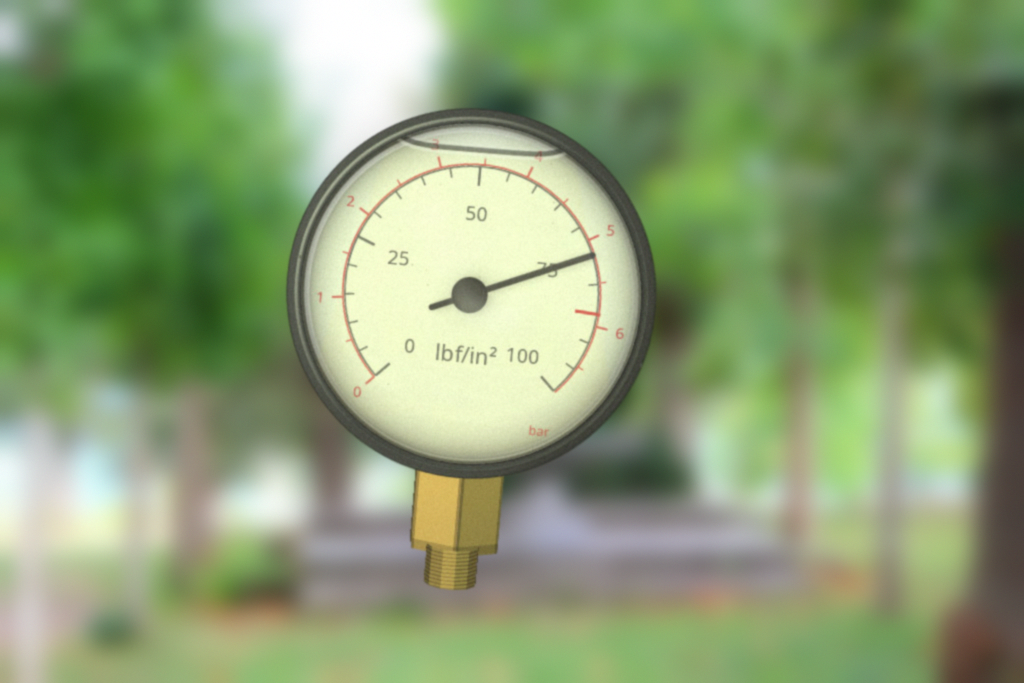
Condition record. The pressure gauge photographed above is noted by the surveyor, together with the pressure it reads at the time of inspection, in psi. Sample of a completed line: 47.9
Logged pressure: 75
